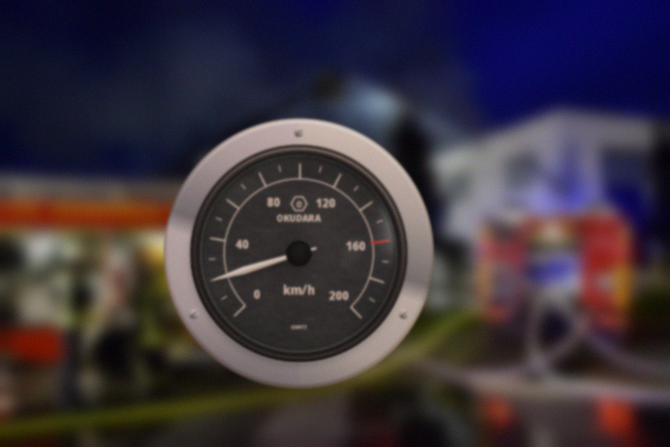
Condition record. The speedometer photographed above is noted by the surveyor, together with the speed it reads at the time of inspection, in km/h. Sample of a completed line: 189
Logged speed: 20
